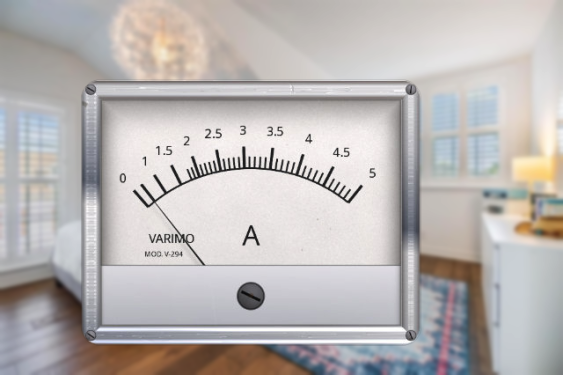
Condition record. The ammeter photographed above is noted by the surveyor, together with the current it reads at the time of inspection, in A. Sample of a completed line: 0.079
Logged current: 0.5
